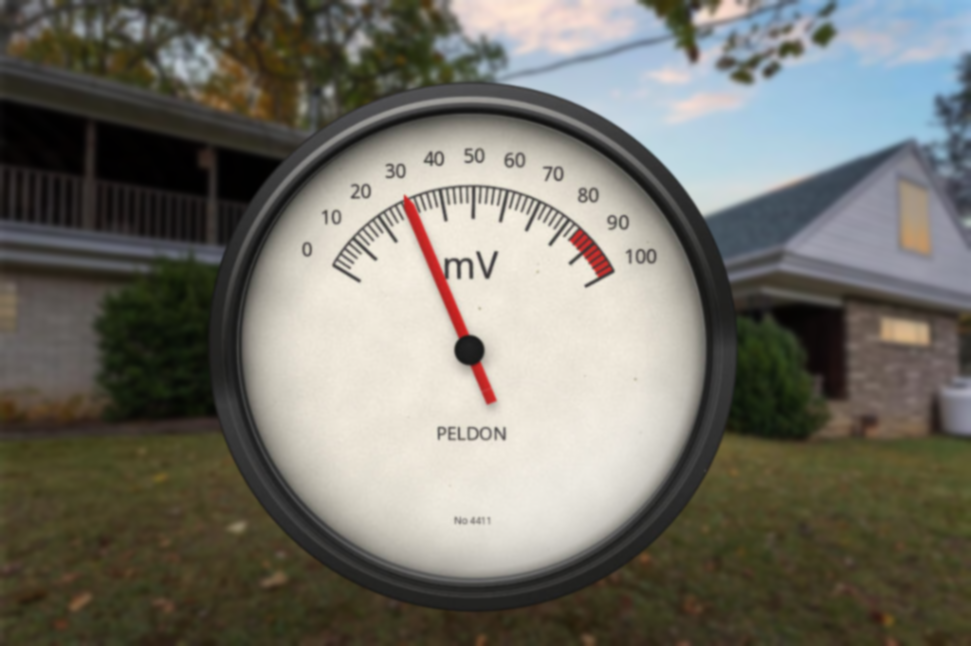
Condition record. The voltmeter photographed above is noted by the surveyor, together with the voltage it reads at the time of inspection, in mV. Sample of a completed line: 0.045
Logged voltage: 30
